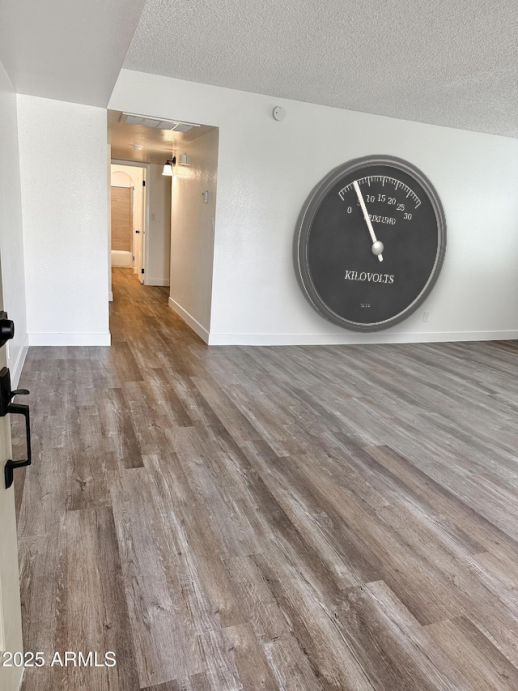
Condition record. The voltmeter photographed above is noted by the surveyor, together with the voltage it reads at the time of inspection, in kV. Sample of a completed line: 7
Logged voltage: 5
